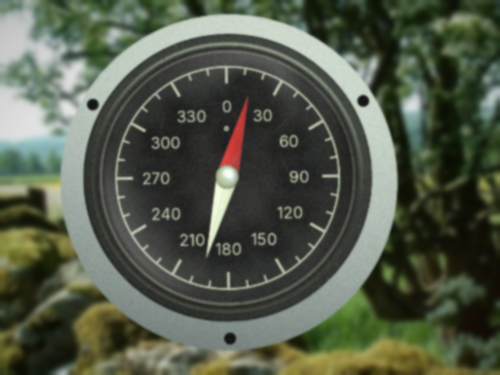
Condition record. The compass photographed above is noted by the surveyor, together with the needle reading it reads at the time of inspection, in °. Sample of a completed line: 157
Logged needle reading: 15
